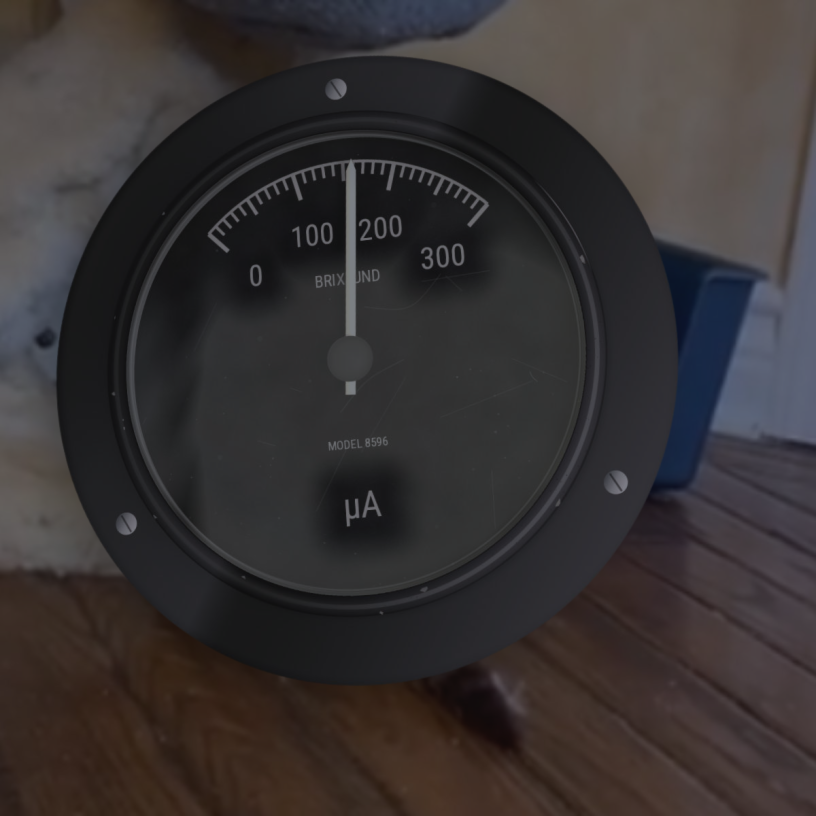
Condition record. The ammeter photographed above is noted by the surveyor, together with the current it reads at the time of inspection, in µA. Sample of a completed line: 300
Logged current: 160
